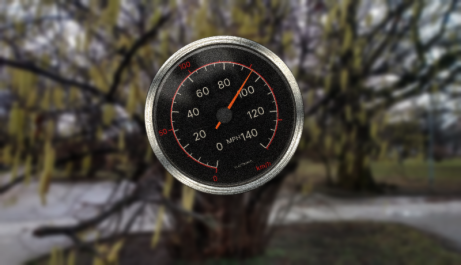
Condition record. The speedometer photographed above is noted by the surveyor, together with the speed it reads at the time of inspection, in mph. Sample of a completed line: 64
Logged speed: 95
